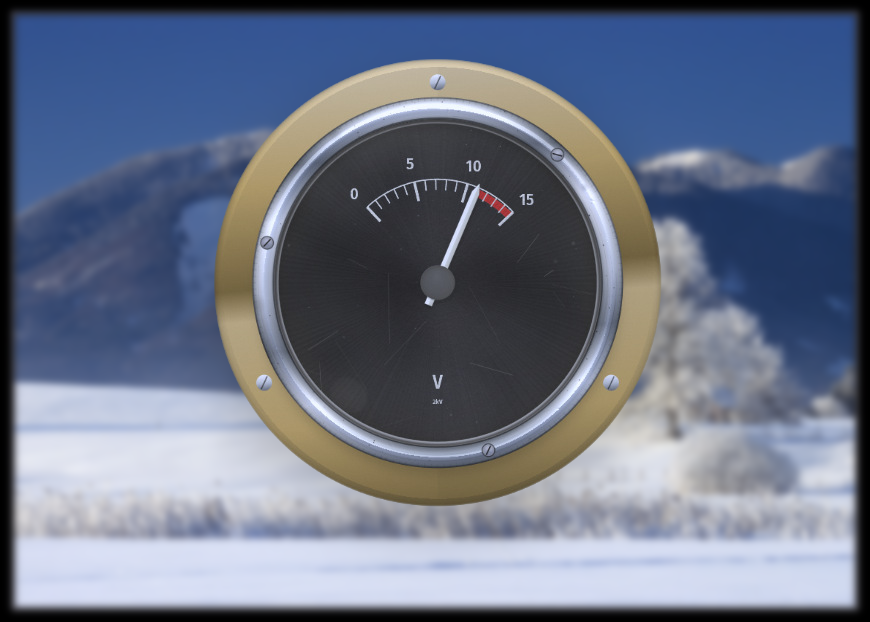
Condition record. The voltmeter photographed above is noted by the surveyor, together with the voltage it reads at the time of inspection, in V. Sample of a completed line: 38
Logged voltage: 11
